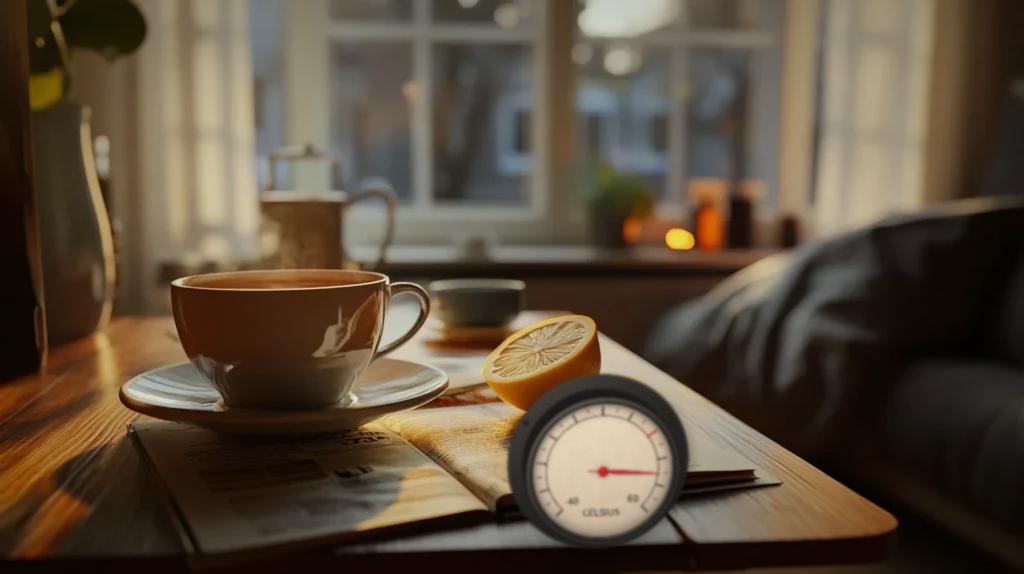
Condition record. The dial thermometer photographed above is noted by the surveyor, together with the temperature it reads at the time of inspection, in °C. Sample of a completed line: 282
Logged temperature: 45
